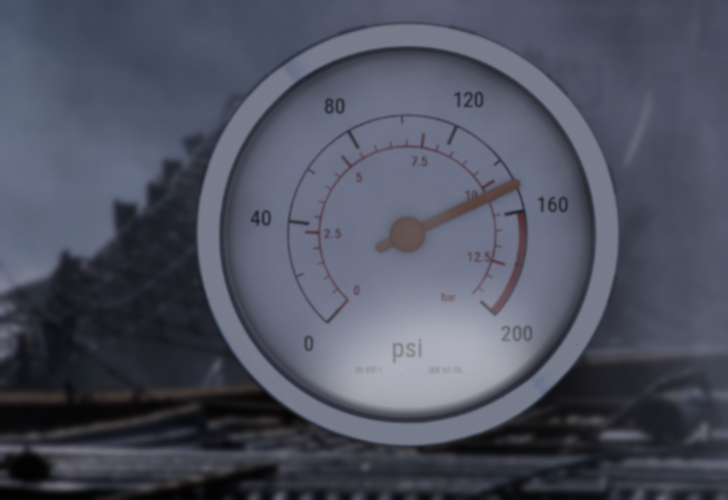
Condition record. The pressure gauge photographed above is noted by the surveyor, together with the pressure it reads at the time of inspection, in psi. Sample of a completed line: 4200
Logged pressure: 150
